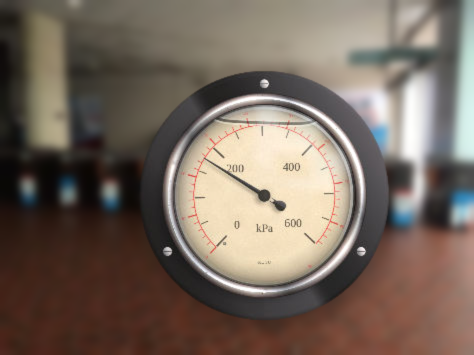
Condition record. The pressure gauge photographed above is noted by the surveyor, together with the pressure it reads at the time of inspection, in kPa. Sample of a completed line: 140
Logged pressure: 175
